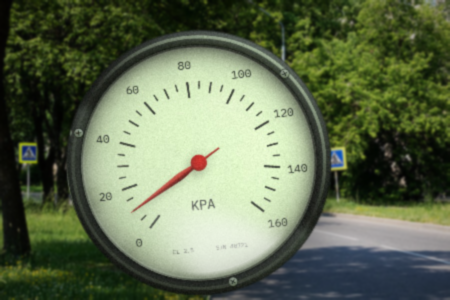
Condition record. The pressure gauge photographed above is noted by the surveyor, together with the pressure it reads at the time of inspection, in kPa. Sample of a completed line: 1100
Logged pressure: 10
